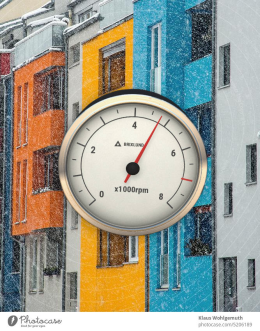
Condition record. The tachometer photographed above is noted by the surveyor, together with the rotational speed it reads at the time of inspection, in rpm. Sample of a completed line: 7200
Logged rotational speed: 4750
